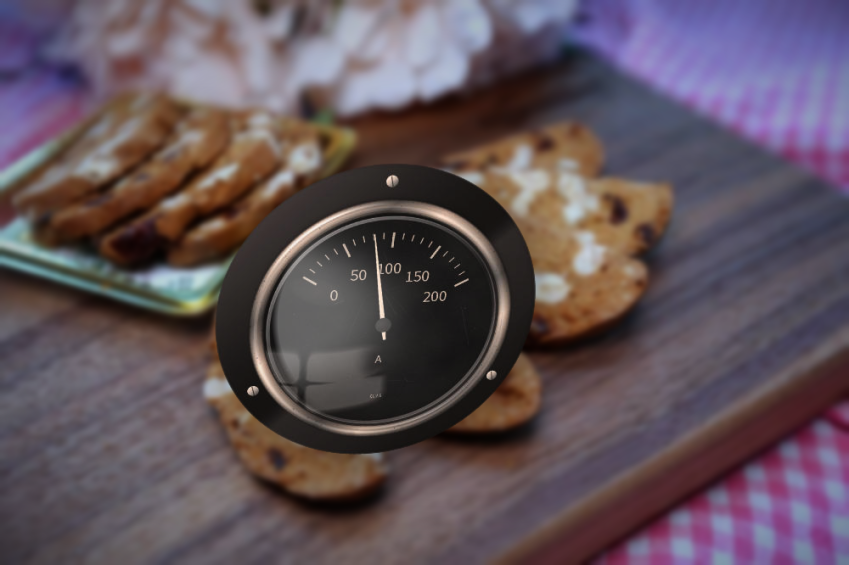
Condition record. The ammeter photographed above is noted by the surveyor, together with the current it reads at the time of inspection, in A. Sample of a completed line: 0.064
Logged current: 80
